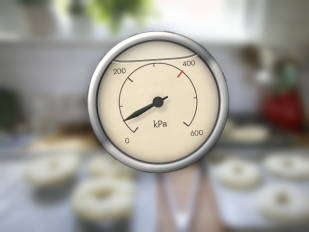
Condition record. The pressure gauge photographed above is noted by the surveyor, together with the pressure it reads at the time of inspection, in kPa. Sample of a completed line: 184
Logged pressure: 50
